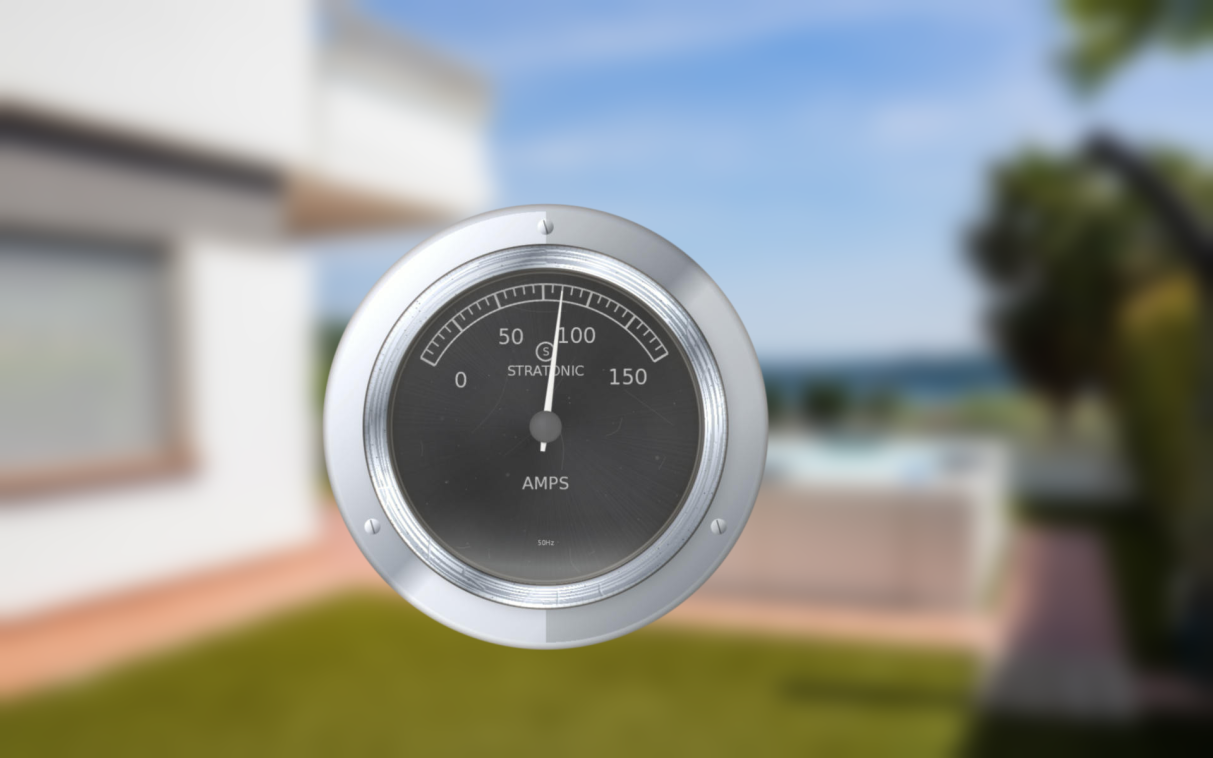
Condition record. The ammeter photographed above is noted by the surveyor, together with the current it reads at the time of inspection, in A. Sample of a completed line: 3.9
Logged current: 85
